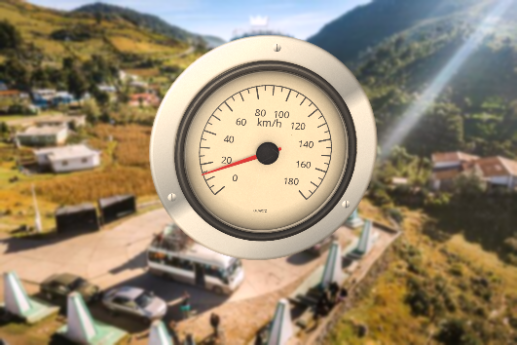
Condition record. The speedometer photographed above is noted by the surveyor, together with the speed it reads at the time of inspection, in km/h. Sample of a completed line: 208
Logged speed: 15
